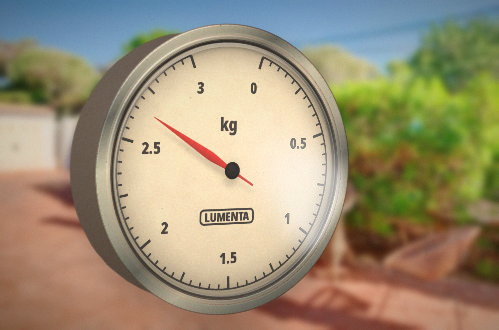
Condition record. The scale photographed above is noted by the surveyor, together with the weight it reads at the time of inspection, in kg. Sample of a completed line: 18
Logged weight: 2.65
